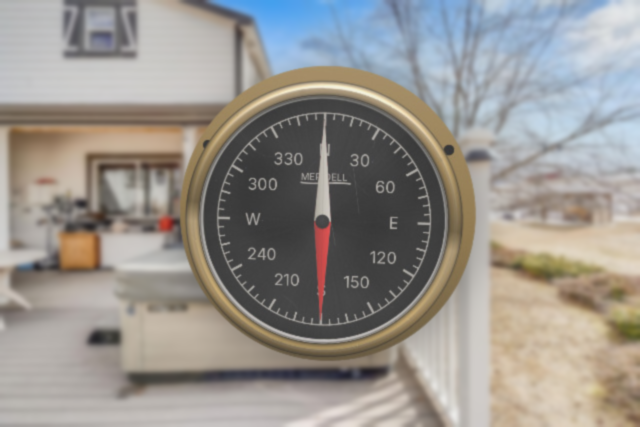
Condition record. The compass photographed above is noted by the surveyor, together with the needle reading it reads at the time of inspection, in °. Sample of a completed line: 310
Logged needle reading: 180
